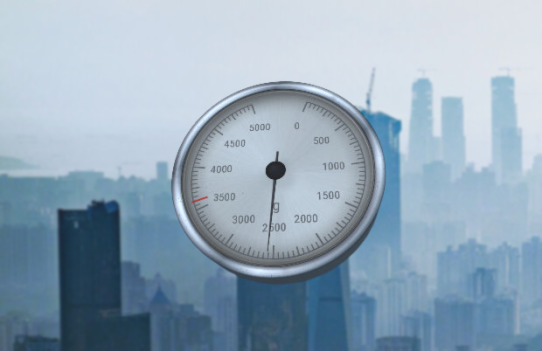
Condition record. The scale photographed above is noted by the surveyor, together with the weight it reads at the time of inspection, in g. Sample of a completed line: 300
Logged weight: 2550
